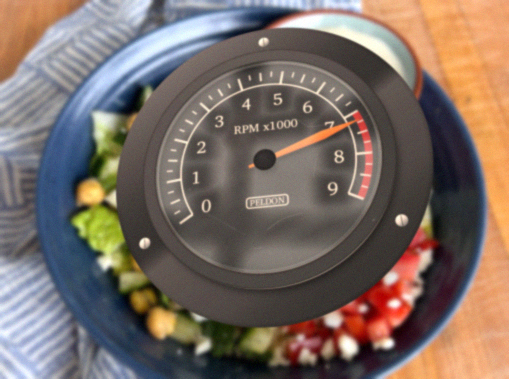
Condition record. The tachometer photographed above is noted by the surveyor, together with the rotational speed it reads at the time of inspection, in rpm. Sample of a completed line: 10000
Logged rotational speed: 7250
